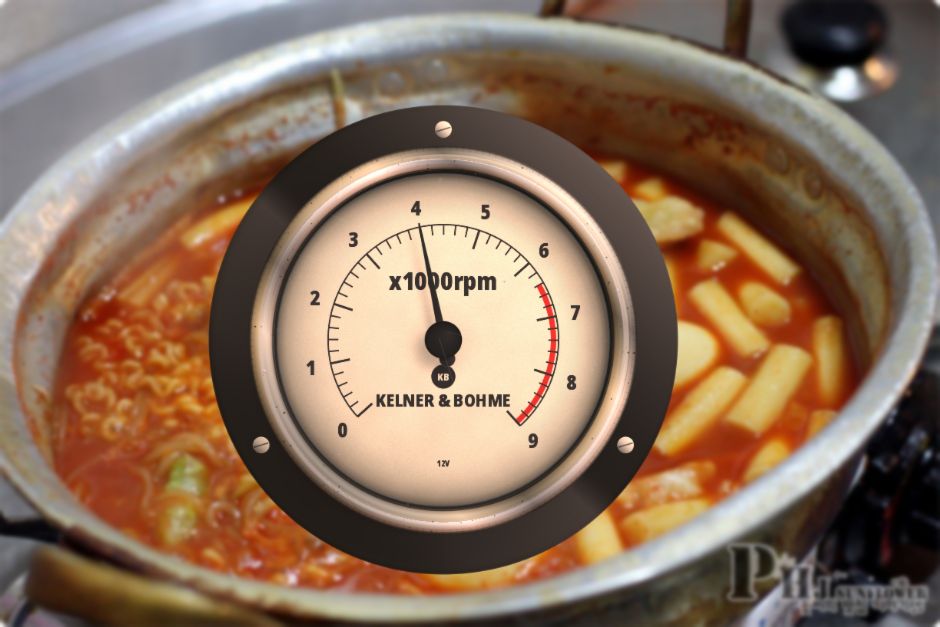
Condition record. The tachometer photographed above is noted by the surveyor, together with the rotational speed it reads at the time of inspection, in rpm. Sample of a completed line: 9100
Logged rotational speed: 4000
